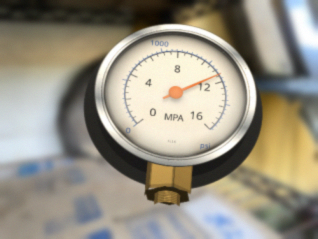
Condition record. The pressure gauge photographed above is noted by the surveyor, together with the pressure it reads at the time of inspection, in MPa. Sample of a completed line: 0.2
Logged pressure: 11.5
